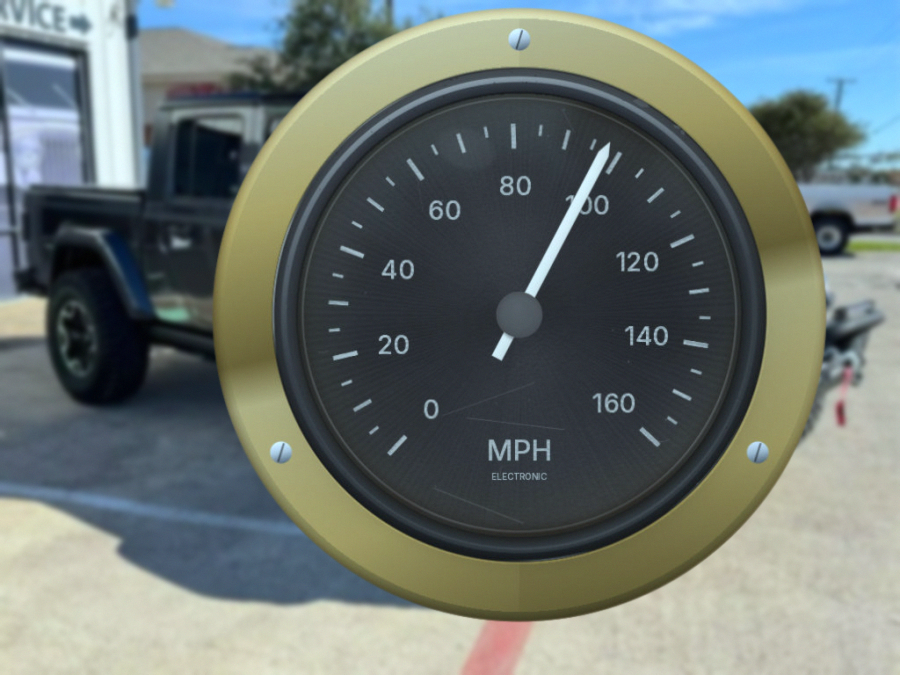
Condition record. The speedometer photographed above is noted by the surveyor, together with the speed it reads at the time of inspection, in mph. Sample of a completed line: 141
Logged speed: 97.5
